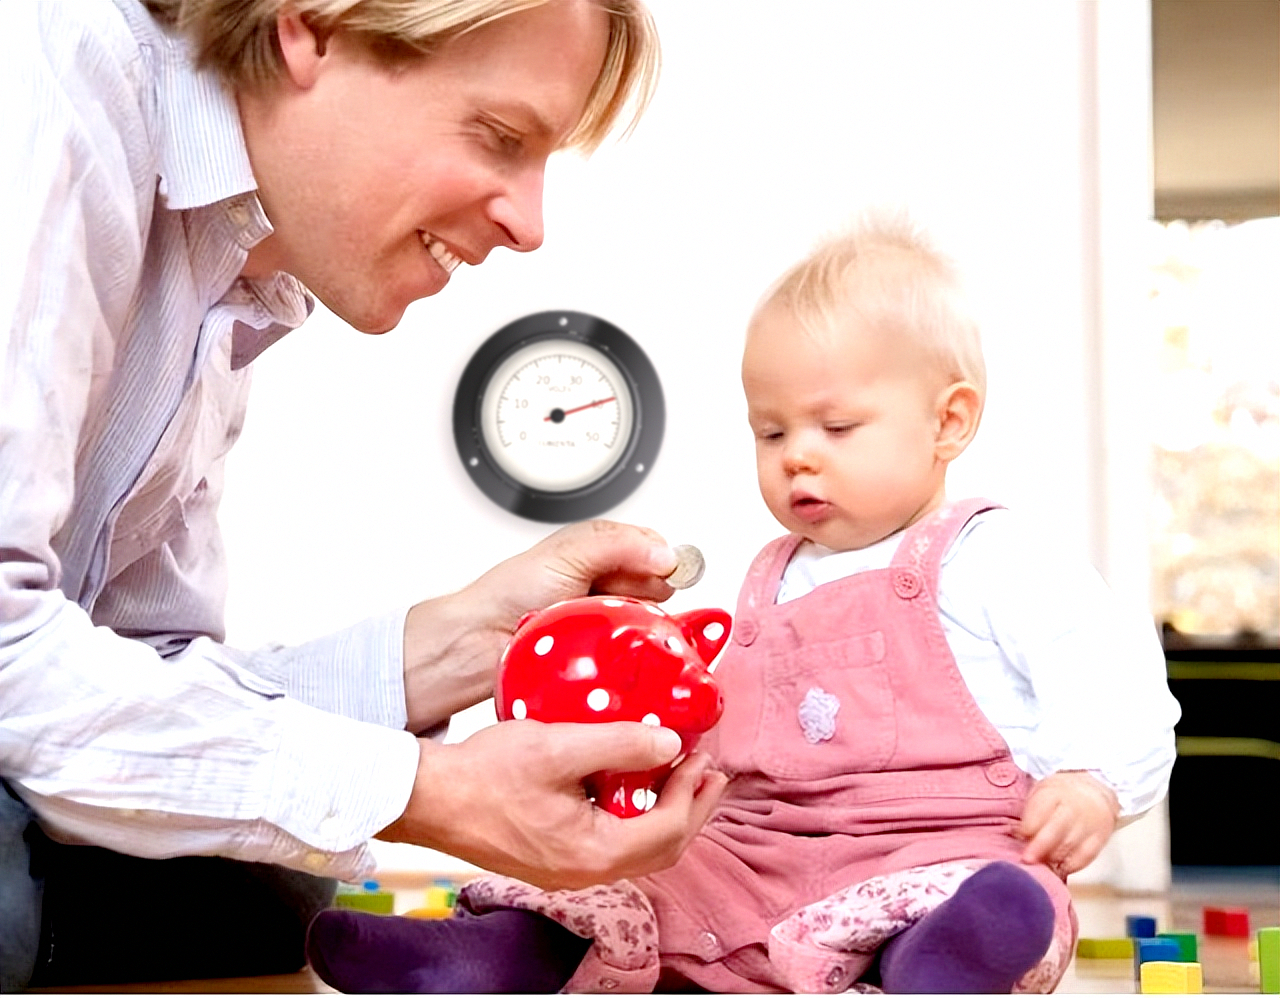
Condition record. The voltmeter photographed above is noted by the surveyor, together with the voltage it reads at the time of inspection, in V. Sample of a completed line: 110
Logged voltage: 40
